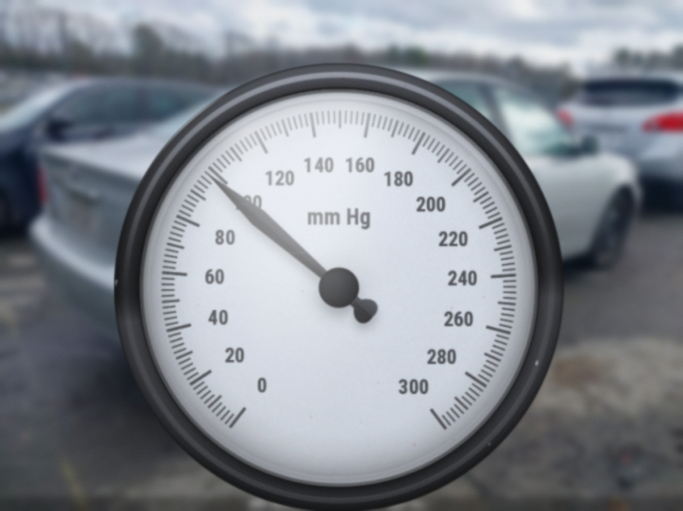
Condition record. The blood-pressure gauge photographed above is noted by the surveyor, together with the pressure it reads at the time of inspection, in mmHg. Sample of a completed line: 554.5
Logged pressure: 98
